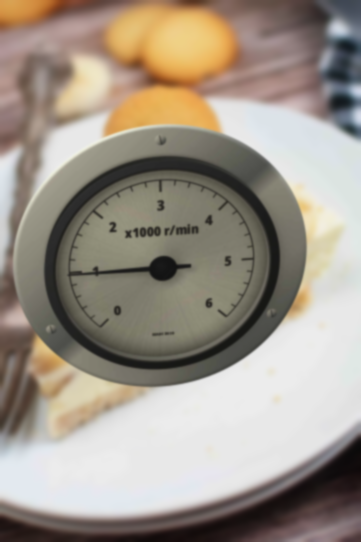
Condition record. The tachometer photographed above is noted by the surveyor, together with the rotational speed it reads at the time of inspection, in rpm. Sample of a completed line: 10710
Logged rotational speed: 1000
